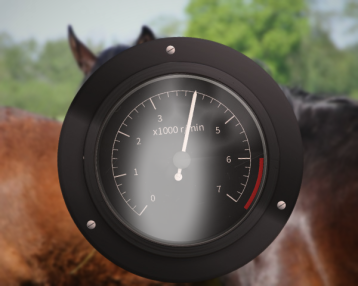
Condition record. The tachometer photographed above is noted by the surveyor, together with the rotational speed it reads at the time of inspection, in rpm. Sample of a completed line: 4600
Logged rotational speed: 4000
